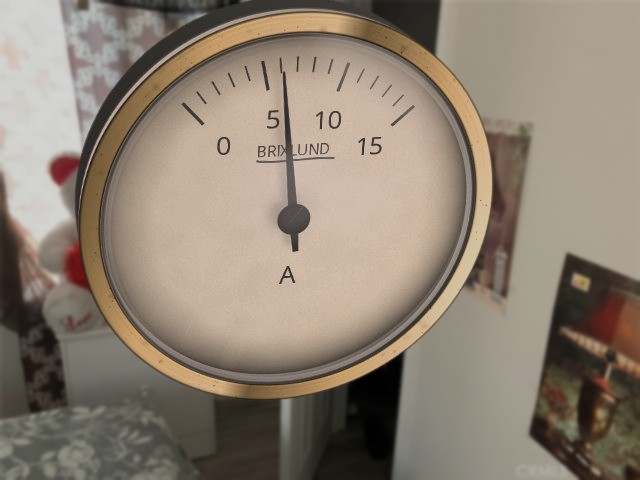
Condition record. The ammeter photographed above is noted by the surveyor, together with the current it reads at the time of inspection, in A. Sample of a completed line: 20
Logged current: 6
